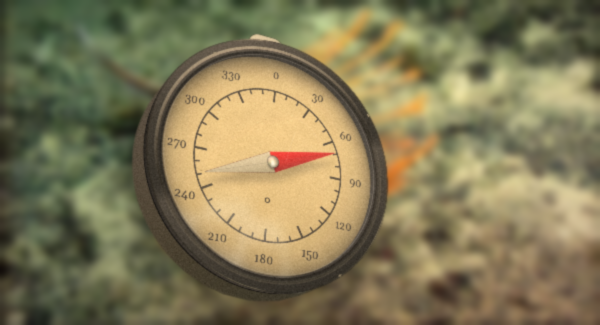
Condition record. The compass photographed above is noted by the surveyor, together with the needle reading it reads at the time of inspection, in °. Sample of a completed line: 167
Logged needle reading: 70
